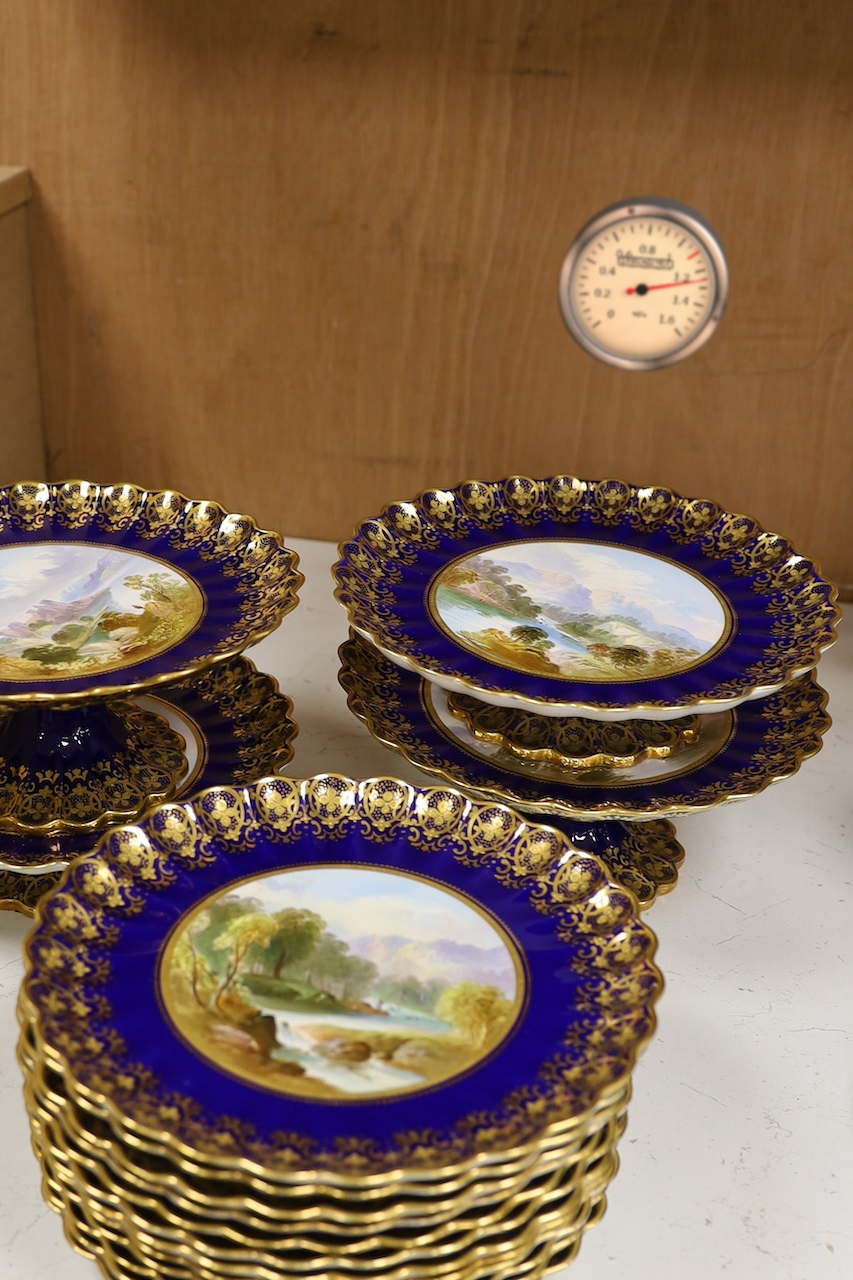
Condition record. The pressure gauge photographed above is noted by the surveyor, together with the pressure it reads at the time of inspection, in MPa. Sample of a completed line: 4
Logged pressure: 1.25
